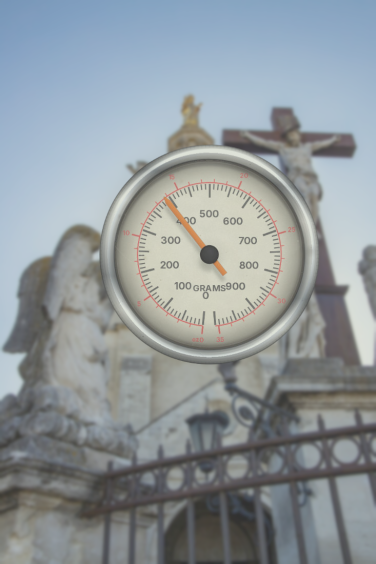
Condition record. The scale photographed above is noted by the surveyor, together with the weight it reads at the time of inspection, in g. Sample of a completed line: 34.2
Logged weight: 390
